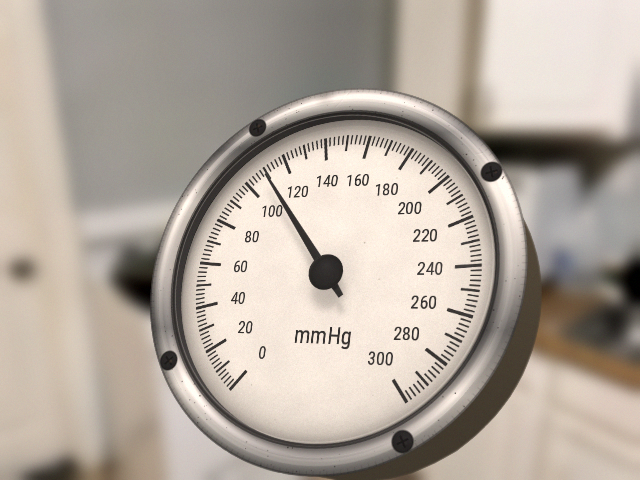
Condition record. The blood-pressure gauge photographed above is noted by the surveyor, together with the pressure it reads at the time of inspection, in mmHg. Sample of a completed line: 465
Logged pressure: 110
